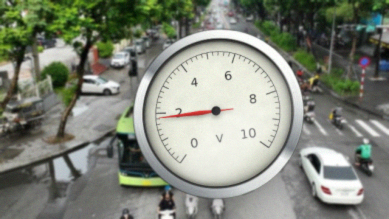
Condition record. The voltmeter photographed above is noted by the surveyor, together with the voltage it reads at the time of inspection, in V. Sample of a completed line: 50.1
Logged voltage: 1.8
